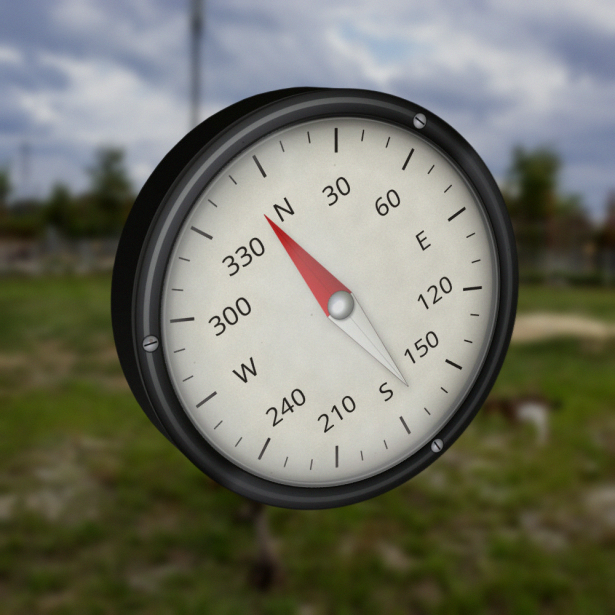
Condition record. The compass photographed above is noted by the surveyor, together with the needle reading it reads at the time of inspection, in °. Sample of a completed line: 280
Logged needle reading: 350
